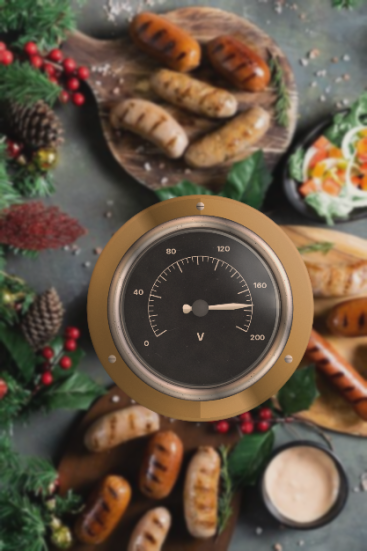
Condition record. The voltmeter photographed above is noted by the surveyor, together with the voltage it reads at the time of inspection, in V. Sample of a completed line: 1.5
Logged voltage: 175
